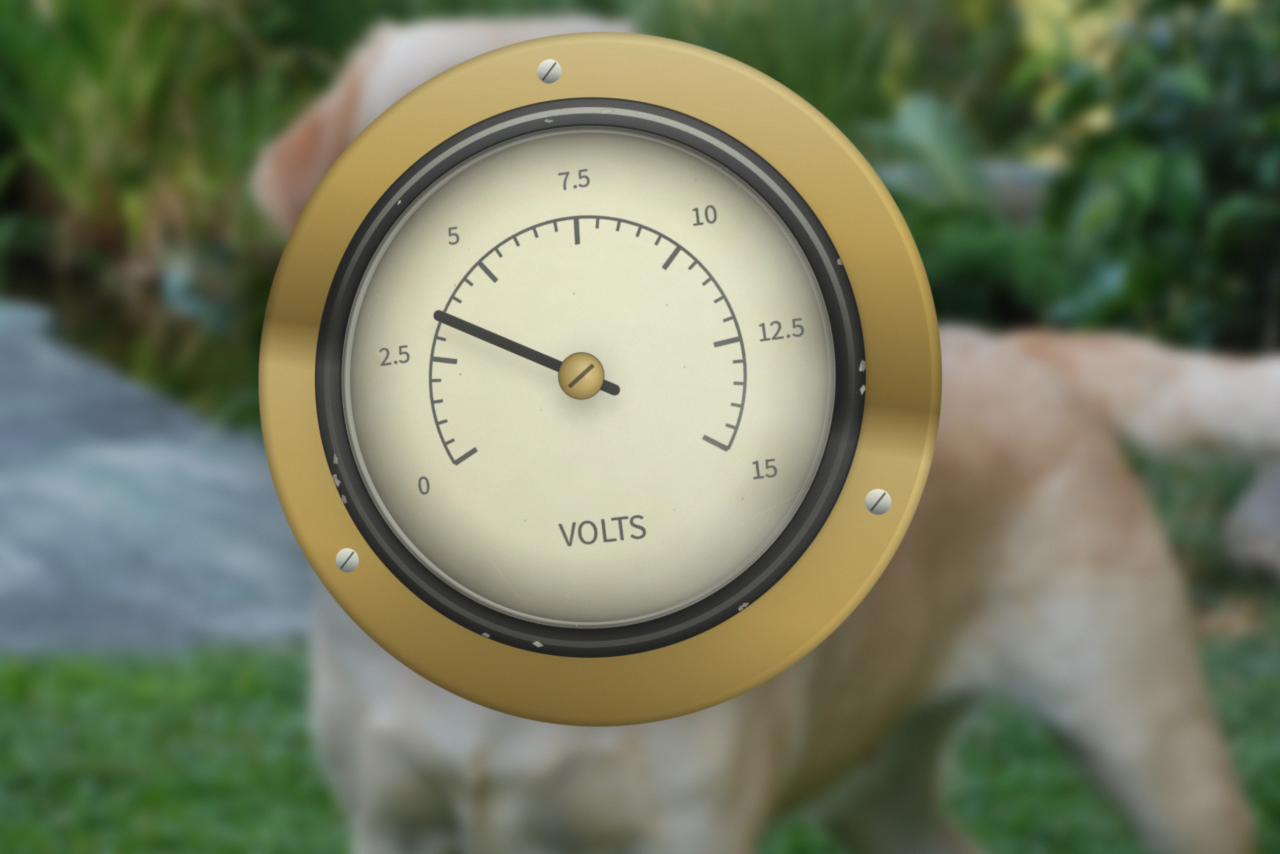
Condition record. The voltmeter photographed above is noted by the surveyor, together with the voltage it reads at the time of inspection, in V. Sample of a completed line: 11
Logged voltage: 3.5
